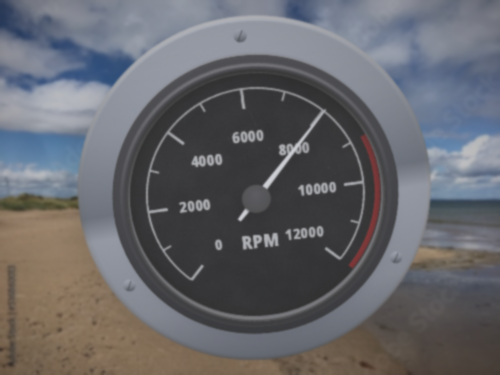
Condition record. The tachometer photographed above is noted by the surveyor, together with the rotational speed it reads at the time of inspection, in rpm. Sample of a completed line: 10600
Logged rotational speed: 8000
